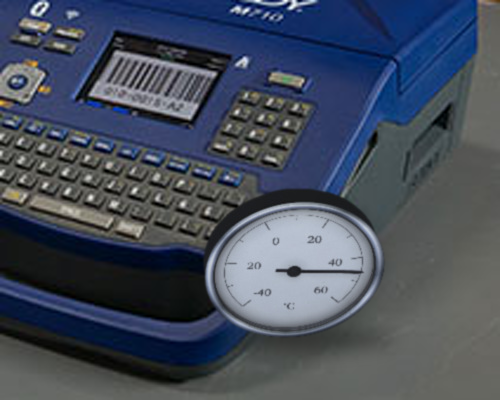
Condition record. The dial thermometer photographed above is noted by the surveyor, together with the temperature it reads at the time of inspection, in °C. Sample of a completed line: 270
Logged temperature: 45
